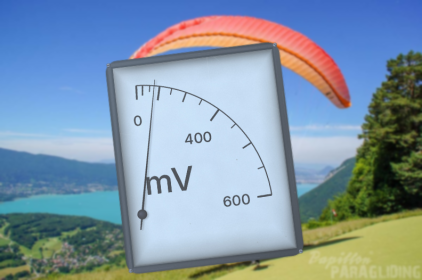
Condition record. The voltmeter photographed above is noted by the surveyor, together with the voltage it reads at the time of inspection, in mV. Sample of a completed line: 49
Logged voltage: 175
